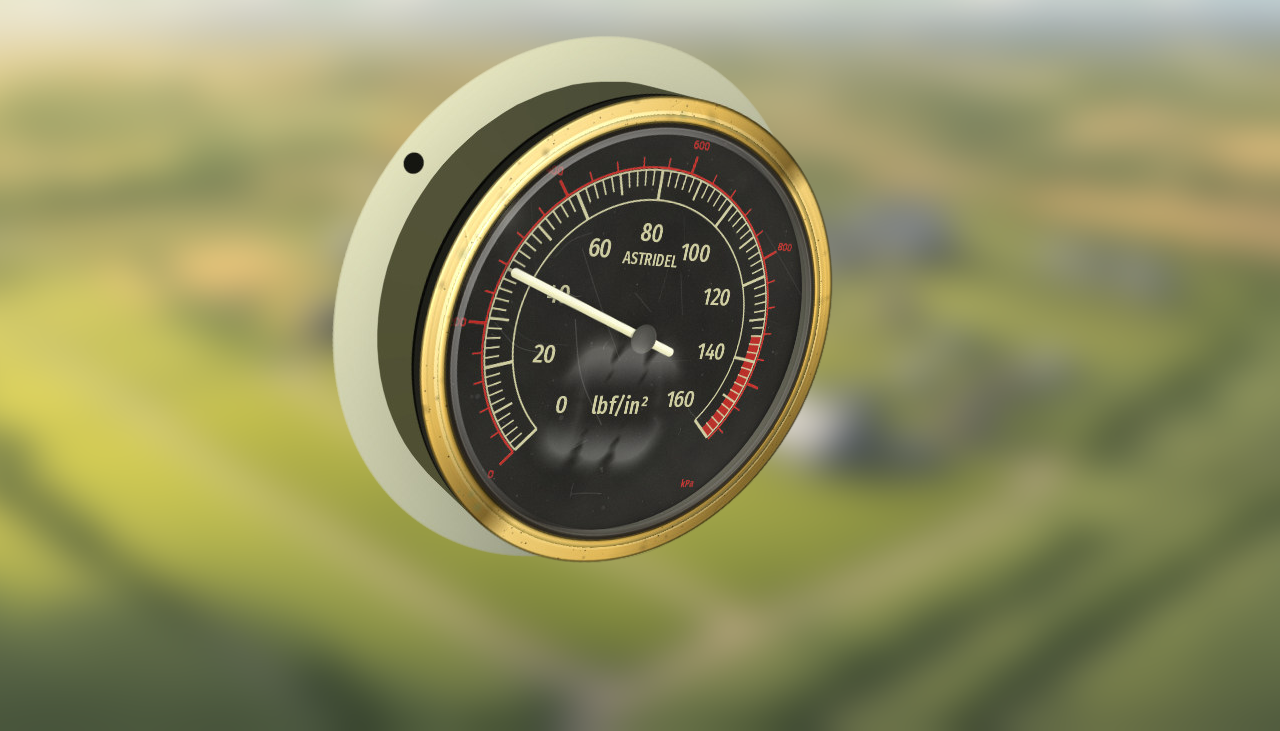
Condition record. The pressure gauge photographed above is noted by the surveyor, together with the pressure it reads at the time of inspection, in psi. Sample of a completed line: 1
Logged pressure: 40
